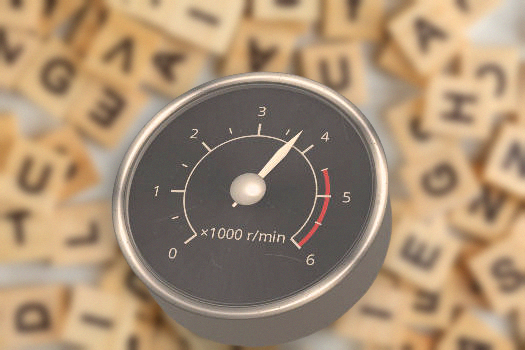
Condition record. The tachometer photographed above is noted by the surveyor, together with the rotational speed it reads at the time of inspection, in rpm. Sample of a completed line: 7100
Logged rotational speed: 3750
